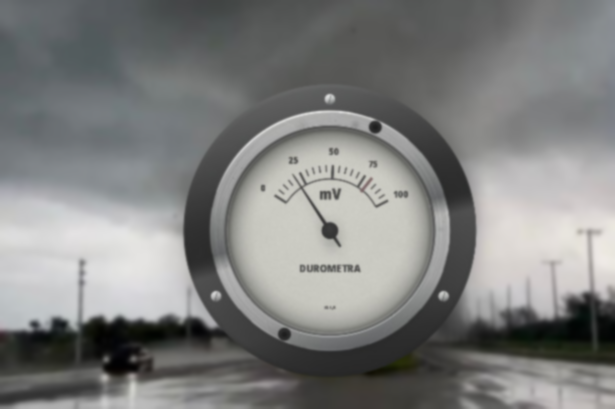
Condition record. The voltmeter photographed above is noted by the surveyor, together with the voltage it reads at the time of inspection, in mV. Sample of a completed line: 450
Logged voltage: 20
